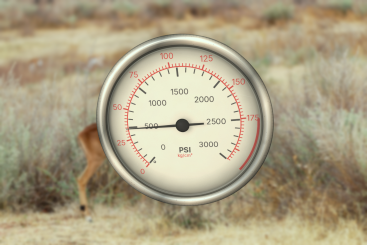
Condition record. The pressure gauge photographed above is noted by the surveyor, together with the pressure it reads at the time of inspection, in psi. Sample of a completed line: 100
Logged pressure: 500
